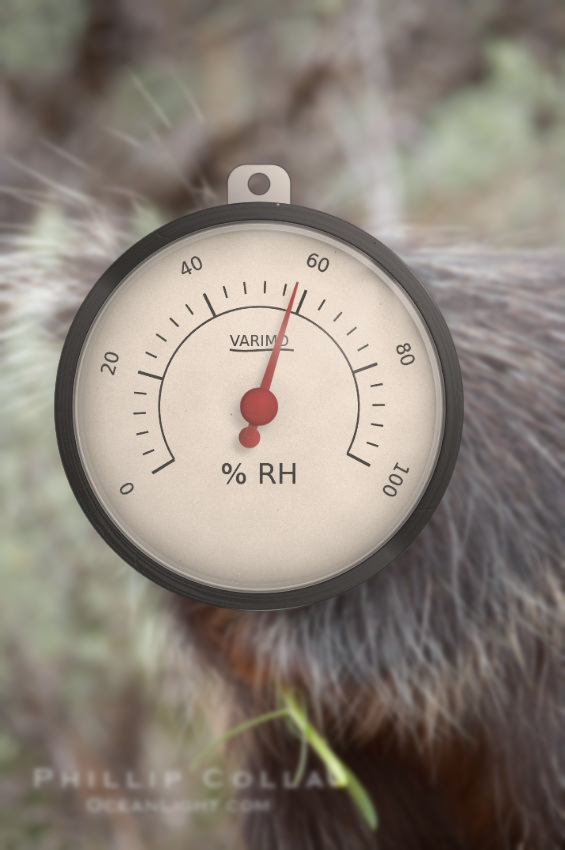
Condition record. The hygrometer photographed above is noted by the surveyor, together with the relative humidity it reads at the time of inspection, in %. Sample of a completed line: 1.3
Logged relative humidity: 58
